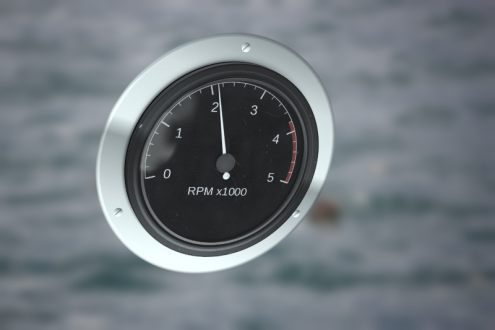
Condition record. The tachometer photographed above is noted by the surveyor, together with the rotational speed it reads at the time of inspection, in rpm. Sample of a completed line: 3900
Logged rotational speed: 2100
